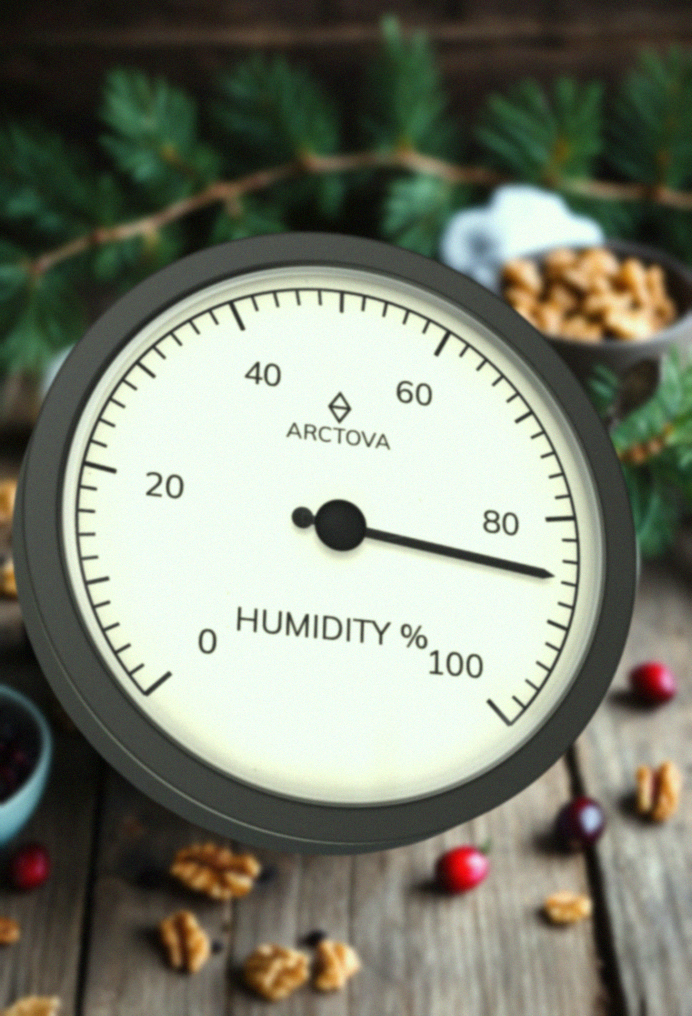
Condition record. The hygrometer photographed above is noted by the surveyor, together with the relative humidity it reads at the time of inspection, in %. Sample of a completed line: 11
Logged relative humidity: 86
